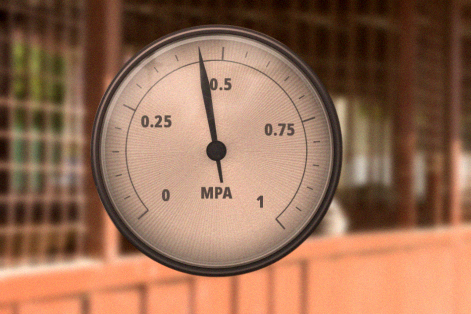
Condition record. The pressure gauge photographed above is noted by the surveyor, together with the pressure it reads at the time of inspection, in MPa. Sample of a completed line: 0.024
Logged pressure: 0.45
